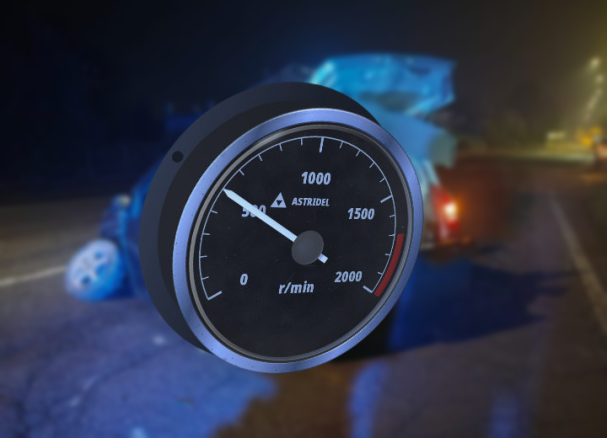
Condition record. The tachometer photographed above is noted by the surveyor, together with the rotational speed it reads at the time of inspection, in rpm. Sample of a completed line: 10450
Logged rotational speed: 500
